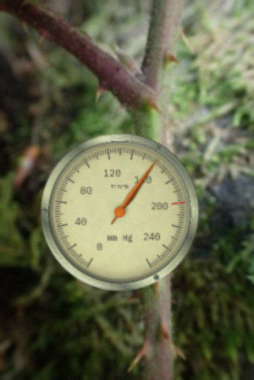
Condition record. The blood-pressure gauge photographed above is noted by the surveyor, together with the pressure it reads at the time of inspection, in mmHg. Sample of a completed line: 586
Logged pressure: 160
